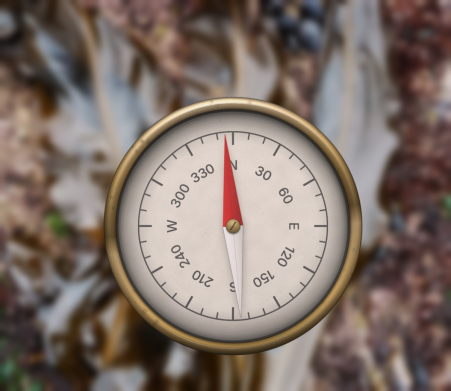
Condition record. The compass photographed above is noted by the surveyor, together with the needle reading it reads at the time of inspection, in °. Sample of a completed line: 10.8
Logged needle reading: 355
